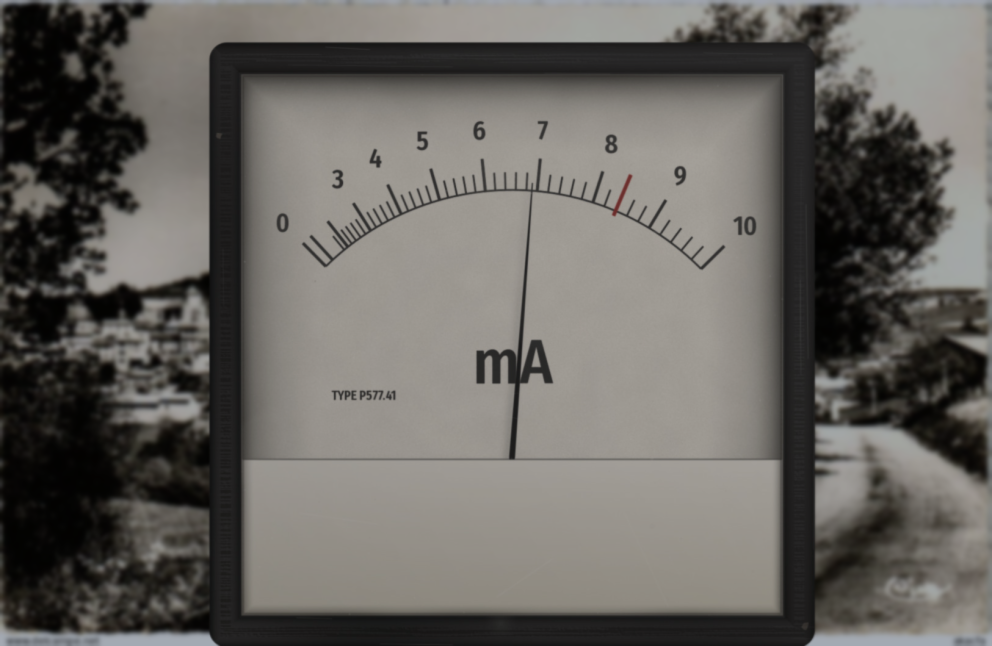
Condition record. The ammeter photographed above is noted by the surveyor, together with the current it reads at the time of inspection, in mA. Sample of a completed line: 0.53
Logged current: 6.9
